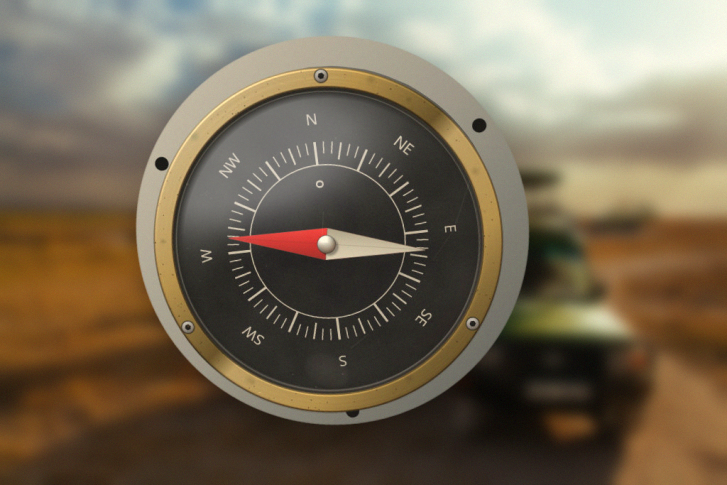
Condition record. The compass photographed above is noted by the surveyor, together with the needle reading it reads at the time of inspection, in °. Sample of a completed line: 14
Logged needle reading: 280
